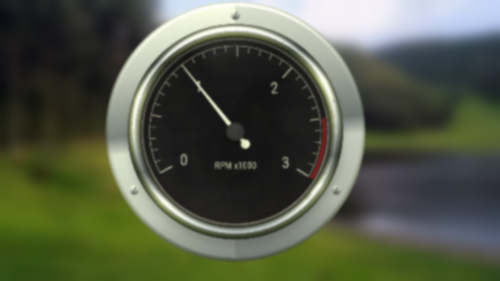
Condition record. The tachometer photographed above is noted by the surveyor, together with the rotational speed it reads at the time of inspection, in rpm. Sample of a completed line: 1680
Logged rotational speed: 1000
